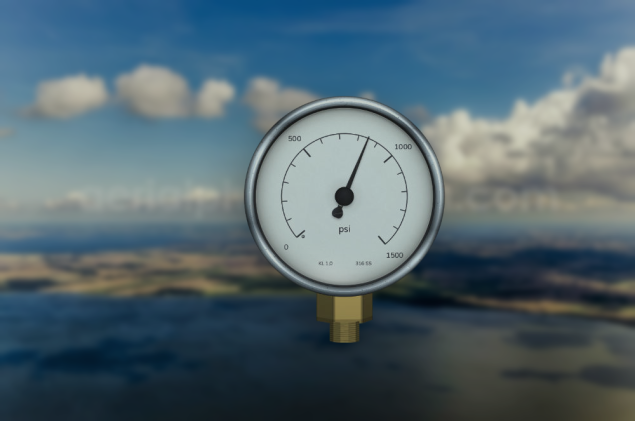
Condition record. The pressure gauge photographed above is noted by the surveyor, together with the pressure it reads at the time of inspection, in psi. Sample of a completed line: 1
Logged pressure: 850
